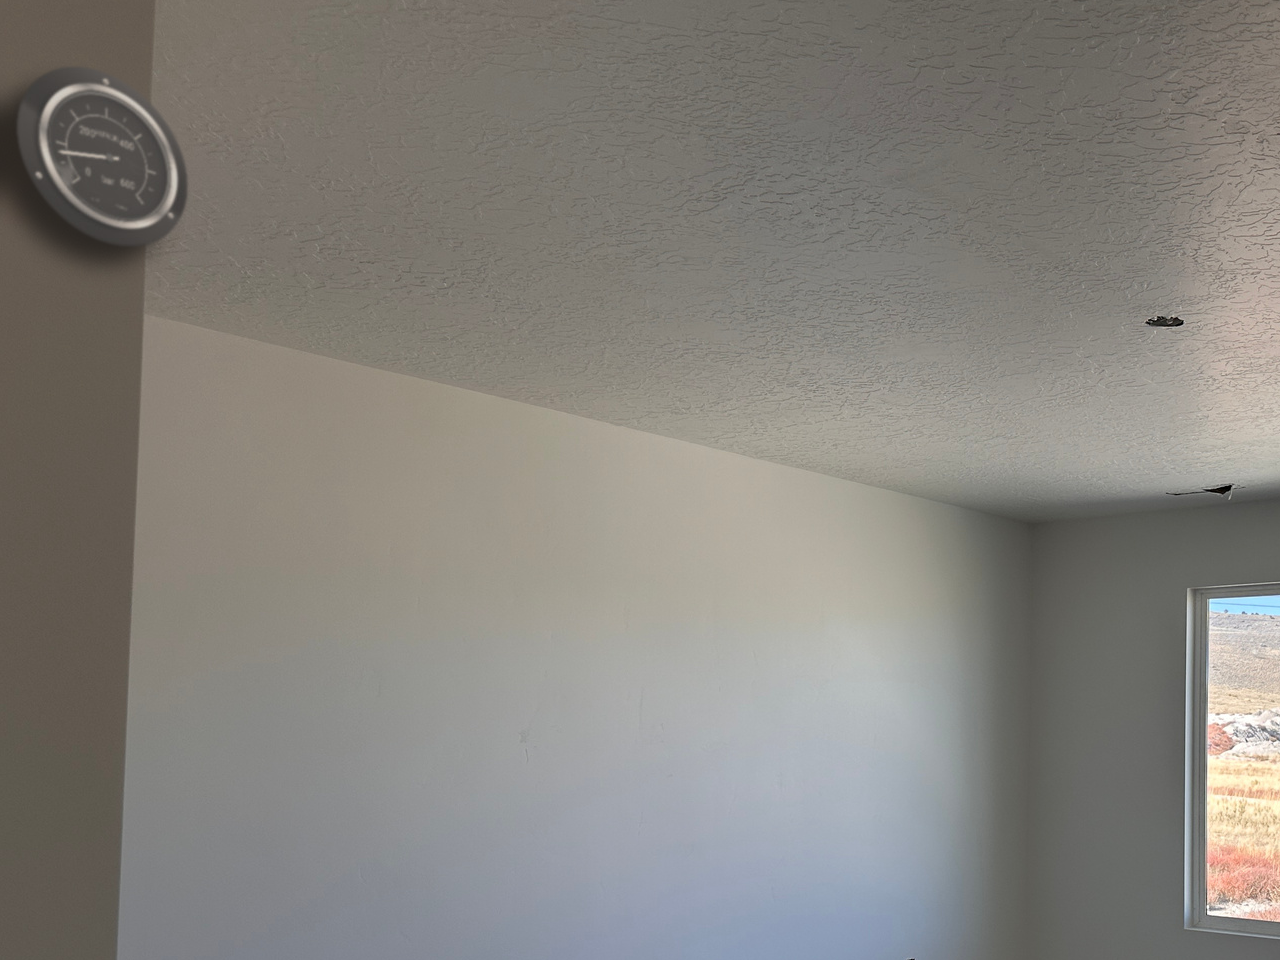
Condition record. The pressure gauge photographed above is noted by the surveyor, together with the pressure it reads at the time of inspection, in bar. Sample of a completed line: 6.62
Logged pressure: 75
